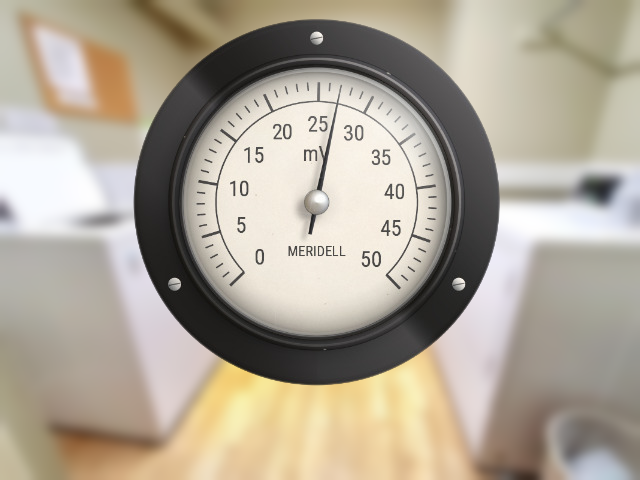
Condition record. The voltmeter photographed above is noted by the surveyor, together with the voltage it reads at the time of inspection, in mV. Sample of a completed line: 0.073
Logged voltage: 27
